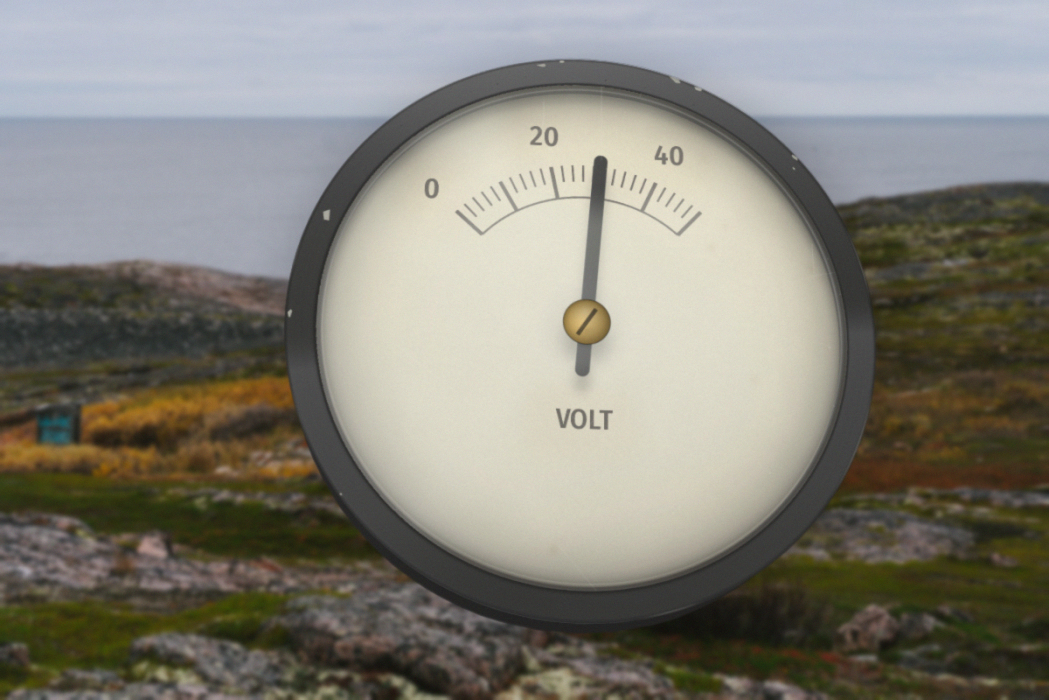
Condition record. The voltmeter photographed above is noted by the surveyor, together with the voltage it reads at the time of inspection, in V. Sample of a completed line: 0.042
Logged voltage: 29
